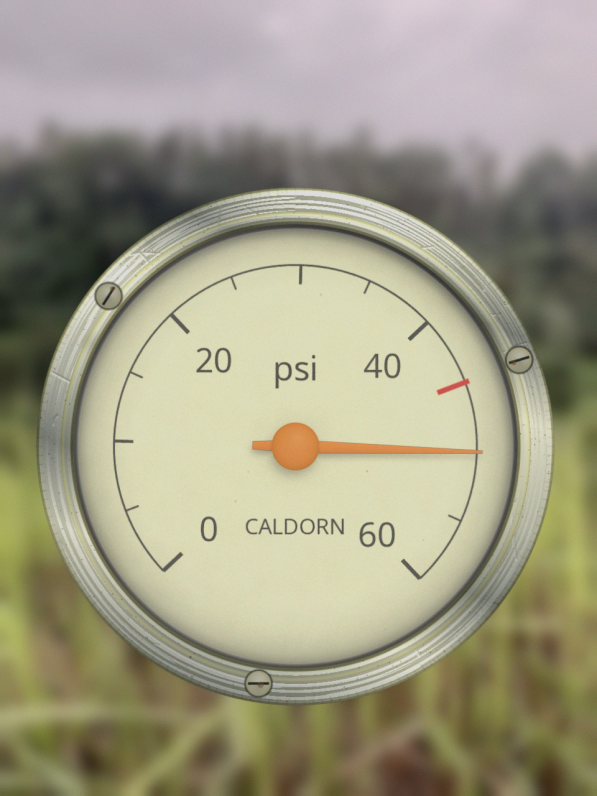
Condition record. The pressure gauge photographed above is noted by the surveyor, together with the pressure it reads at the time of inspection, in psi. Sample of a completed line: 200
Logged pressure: 50
